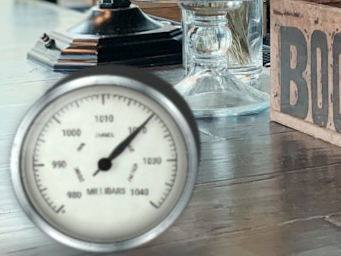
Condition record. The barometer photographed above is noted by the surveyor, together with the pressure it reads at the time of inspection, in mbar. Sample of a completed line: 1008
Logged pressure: 1020
